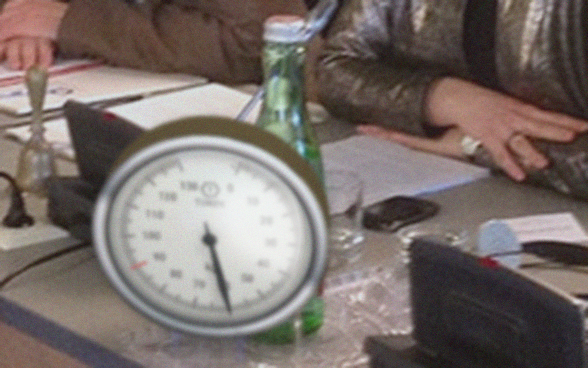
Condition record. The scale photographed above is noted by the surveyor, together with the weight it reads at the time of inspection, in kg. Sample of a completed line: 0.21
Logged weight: 60
